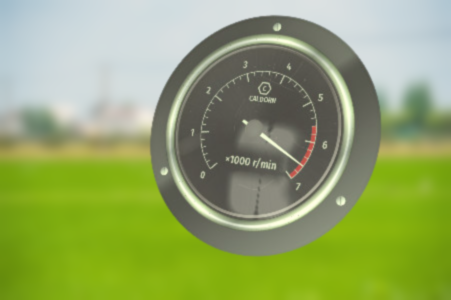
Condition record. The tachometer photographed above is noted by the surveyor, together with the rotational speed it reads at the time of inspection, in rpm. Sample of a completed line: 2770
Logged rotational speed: 6600
